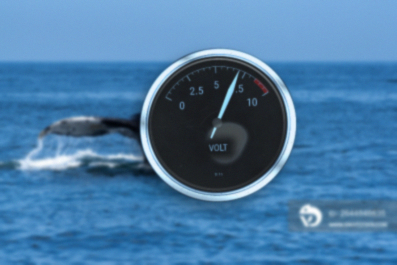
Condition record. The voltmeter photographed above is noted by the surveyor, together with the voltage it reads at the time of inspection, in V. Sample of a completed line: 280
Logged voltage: 7
